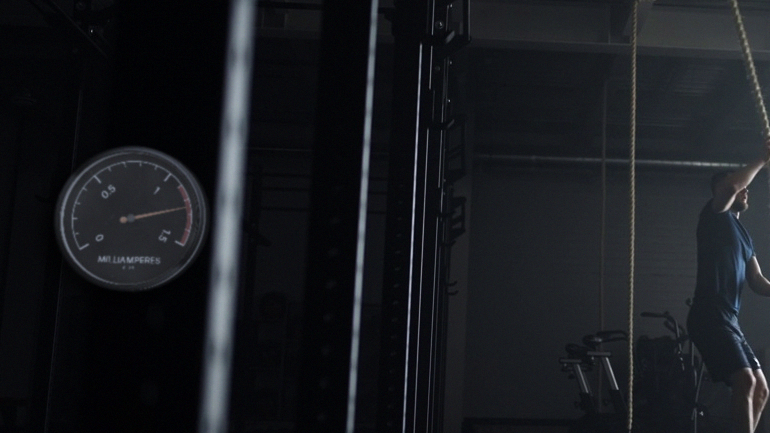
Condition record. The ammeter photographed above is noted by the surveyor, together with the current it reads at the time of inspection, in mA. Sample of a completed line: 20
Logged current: 1.25
